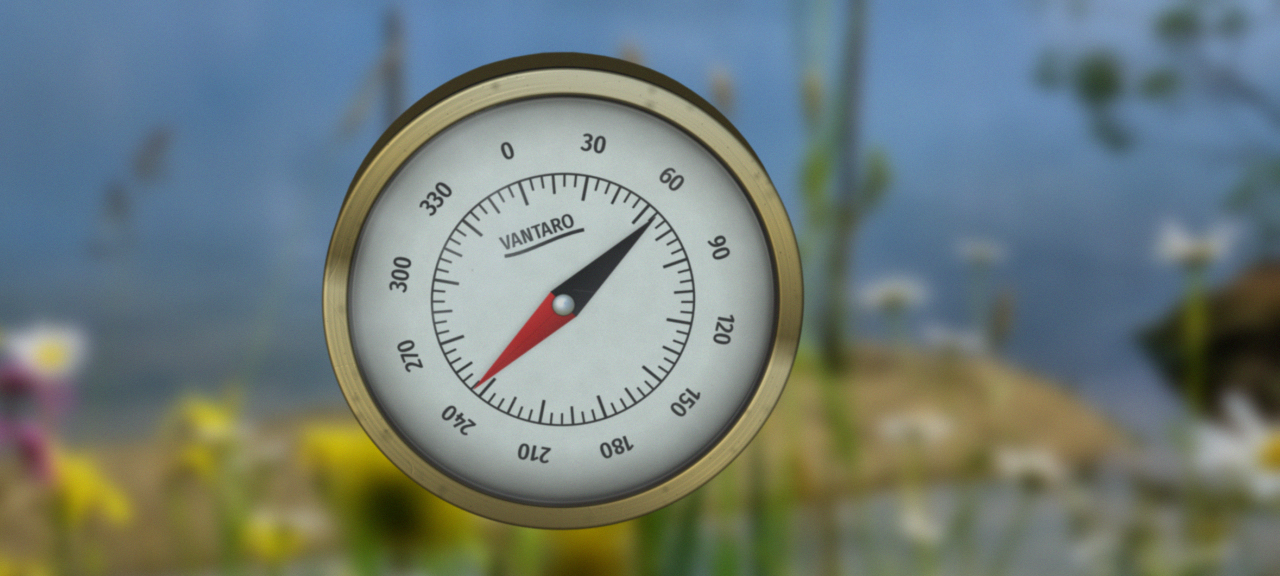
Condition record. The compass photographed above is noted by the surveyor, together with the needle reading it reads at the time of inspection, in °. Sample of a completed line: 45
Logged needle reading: 245
